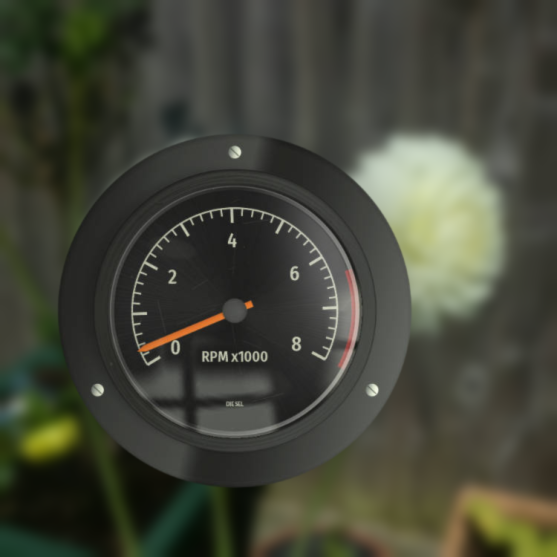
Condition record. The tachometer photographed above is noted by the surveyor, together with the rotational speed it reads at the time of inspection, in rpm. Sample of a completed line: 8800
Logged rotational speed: 300
